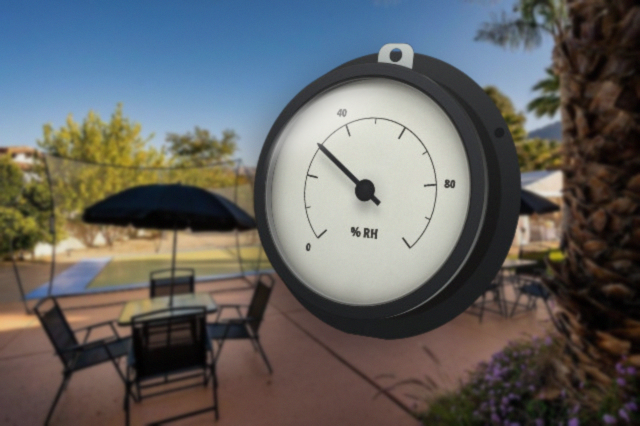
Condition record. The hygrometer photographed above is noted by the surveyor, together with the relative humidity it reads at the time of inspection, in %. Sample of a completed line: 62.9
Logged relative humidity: 30
